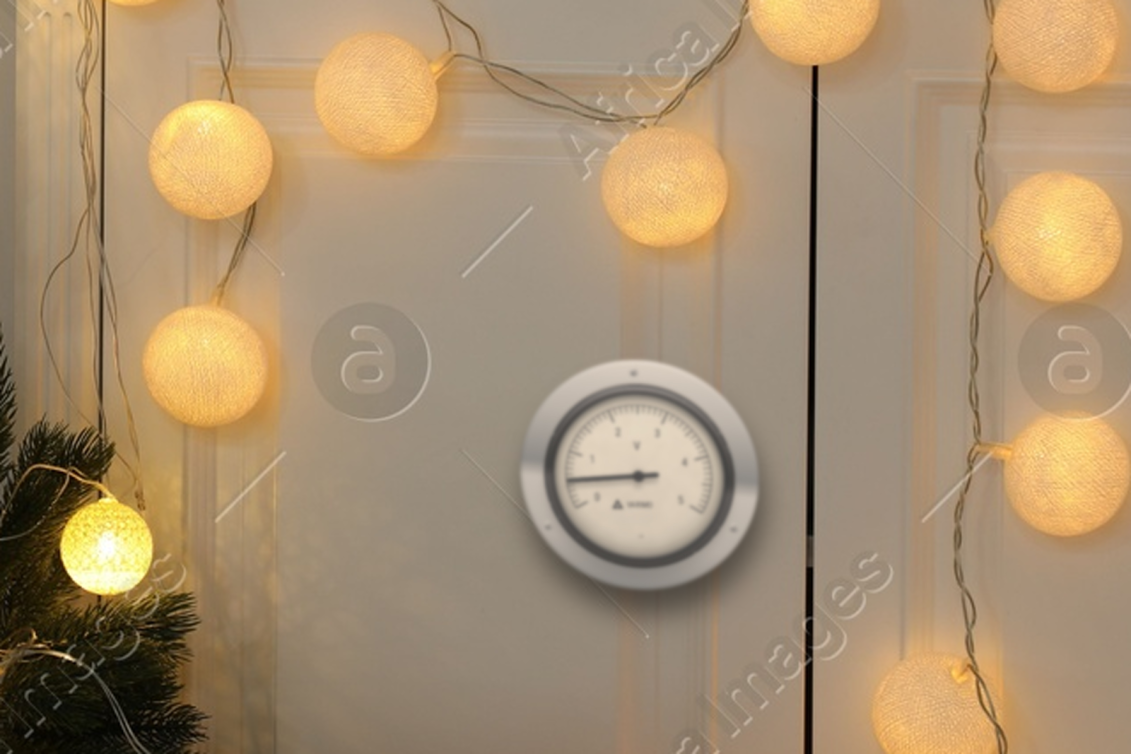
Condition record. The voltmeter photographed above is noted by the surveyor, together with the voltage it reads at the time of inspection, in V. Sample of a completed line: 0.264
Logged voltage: 0.5
